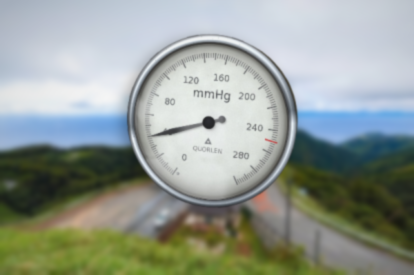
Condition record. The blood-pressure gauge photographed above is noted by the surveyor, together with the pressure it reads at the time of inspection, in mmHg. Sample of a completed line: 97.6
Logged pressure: 40
